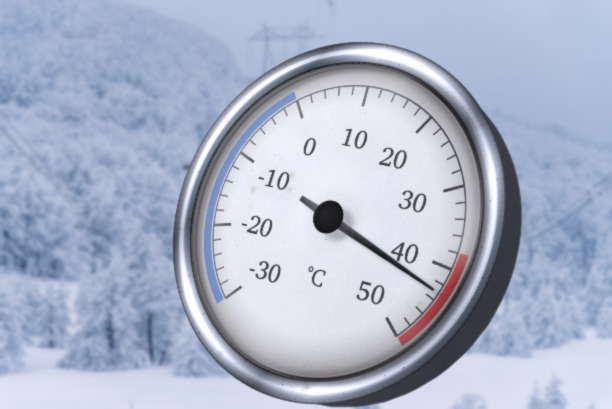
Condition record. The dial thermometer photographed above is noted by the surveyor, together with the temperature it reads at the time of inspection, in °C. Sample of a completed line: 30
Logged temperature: 43
